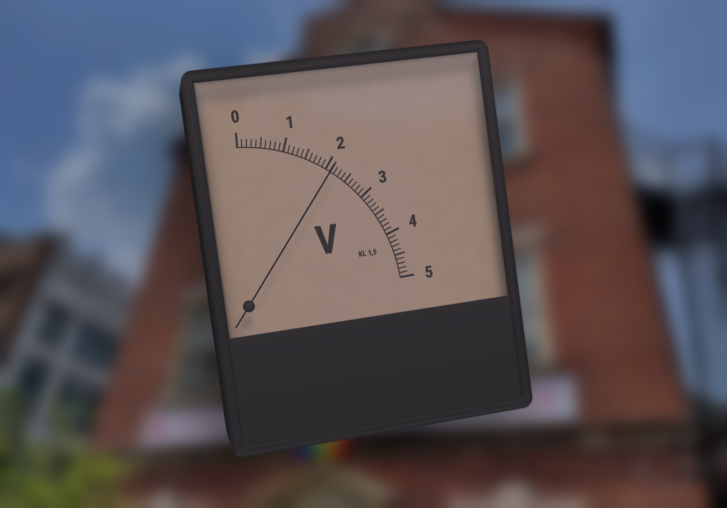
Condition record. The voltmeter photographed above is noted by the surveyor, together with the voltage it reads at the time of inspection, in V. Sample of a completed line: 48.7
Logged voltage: 2.1
